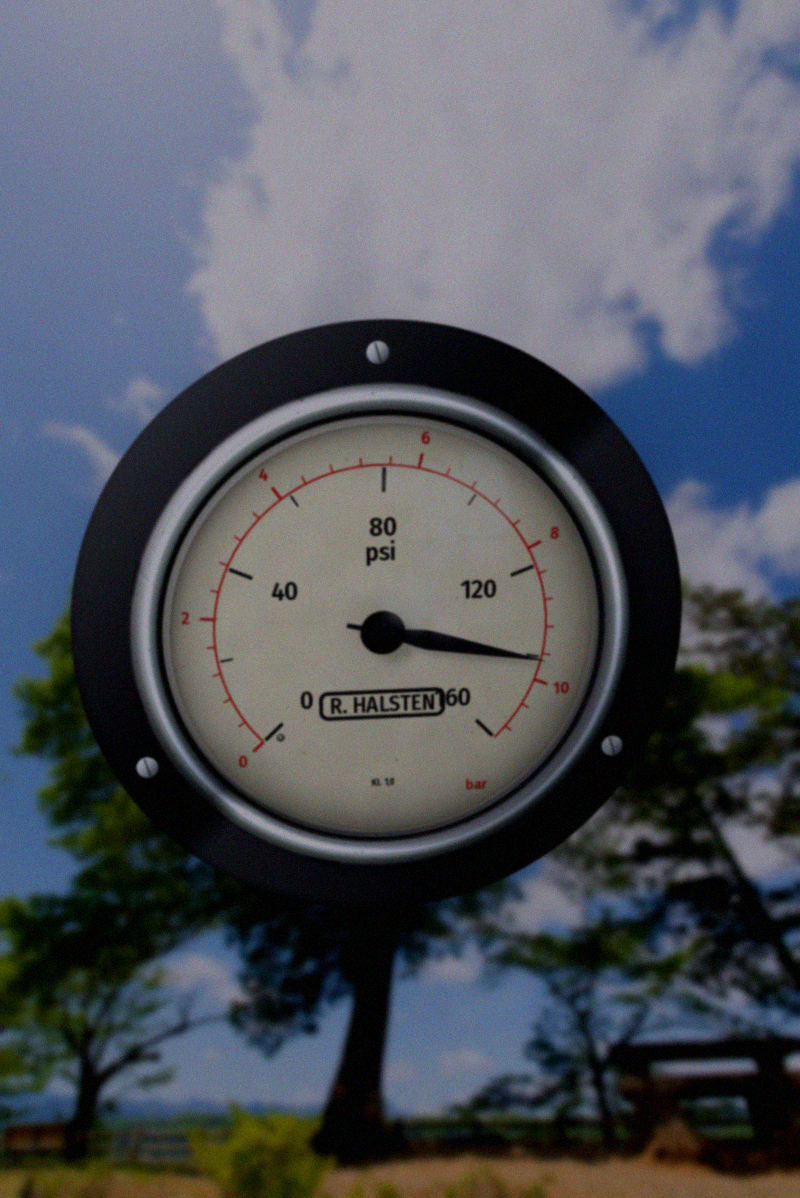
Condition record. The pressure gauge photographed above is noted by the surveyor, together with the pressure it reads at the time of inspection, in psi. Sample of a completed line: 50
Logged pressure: 140
